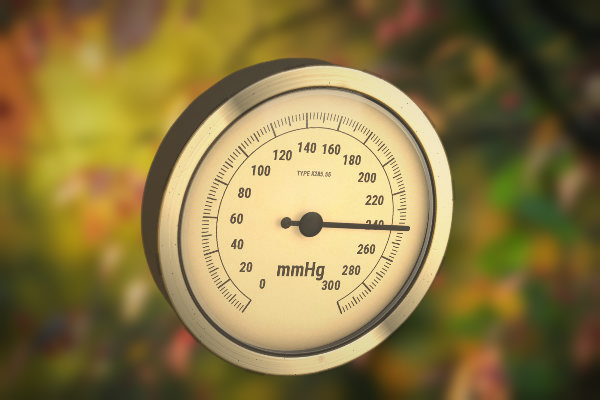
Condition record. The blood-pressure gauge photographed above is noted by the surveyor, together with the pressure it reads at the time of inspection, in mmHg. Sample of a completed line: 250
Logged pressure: 240
